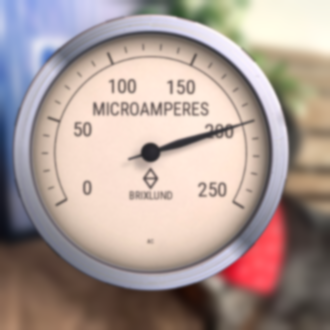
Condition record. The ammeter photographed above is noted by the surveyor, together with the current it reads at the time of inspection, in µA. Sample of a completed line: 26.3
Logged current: 200
